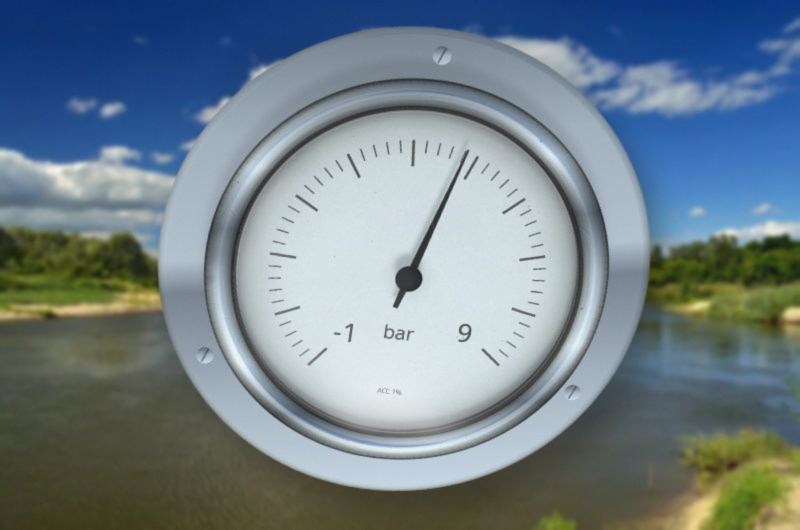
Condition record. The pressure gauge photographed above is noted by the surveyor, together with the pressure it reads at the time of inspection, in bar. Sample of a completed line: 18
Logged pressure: 4.8
